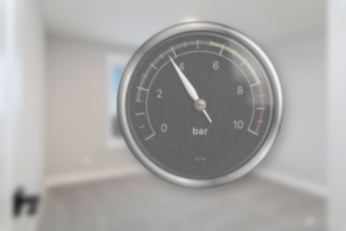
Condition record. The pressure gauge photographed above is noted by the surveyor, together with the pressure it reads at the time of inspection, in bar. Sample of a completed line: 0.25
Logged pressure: 3.75
